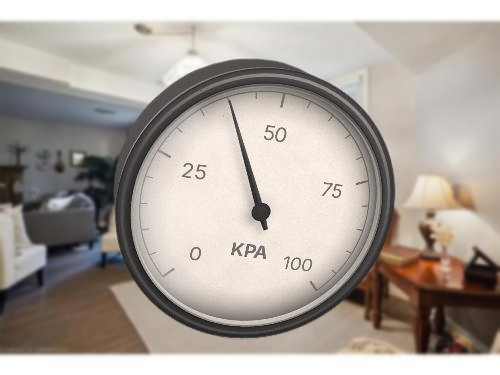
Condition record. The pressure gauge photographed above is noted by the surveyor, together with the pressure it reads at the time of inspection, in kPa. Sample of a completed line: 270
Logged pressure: 40
